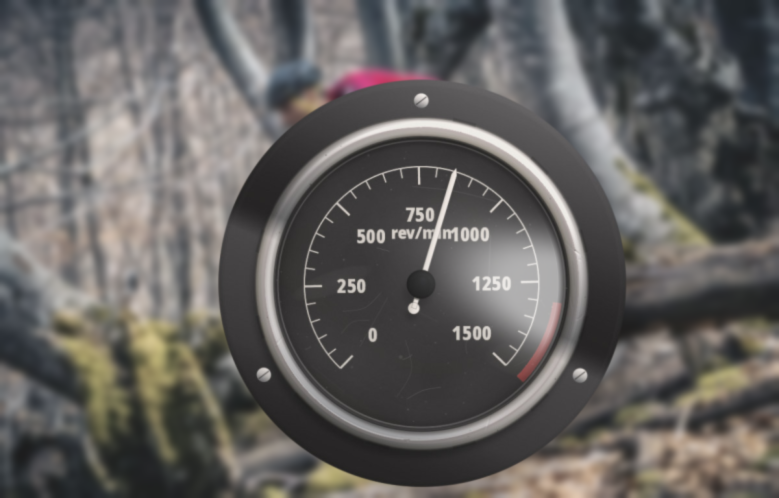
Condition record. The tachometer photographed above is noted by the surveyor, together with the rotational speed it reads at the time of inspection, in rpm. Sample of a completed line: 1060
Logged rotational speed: 850
